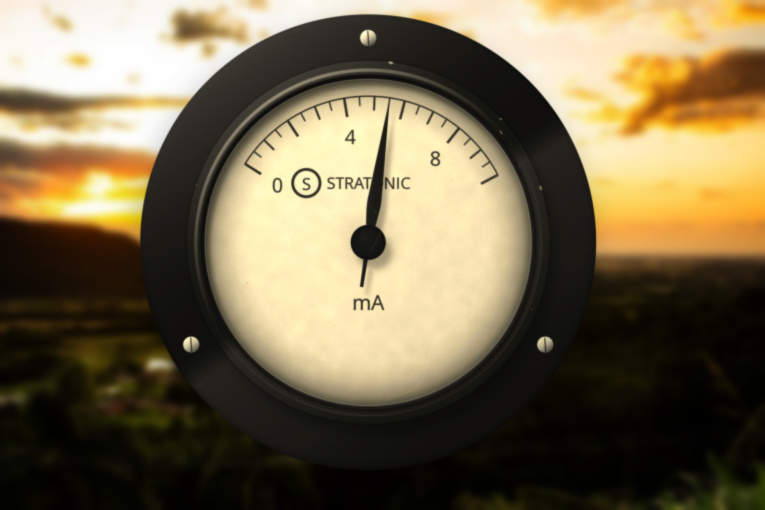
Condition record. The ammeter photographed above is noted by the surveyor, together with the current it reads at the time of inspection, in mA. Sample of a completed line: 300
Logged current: 5.5
